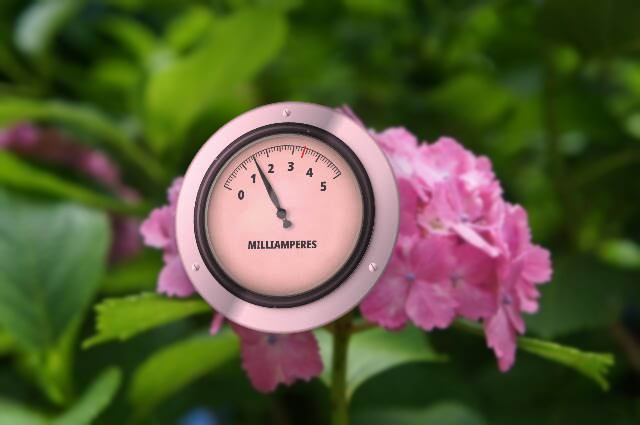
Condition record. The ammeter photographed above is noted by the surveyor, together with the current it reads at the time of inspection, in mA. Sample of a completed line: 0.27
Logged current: 1.5
